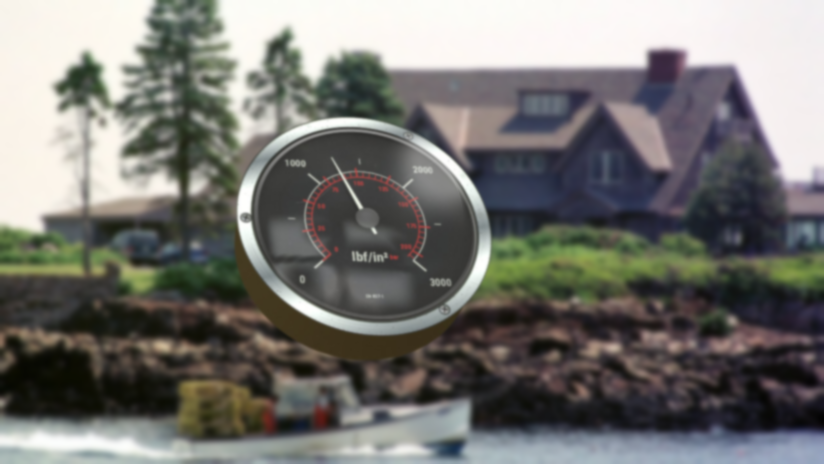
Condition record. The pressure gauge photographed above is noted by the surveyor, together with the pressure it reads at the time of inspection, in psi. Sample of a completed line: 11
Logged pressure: 1250
